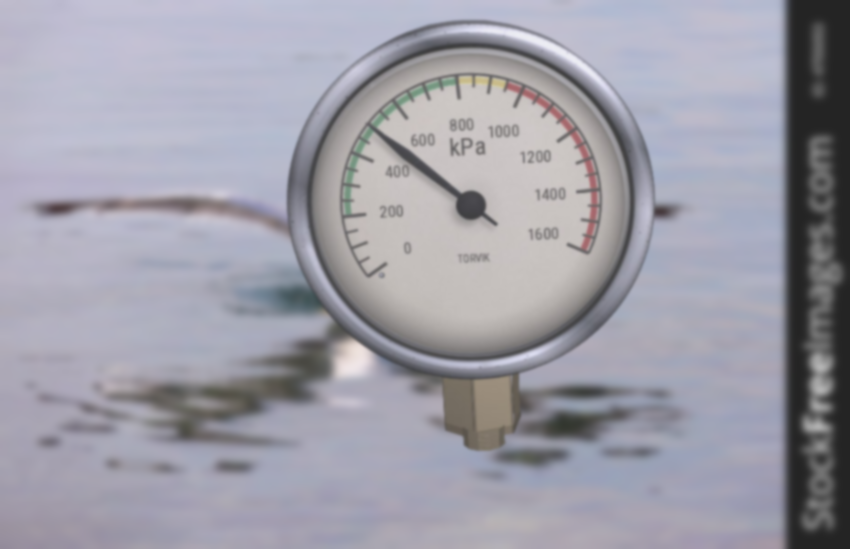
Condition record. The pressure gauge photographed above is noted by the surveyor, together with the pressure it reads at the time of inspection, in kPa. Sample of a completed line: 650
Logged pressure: 500
